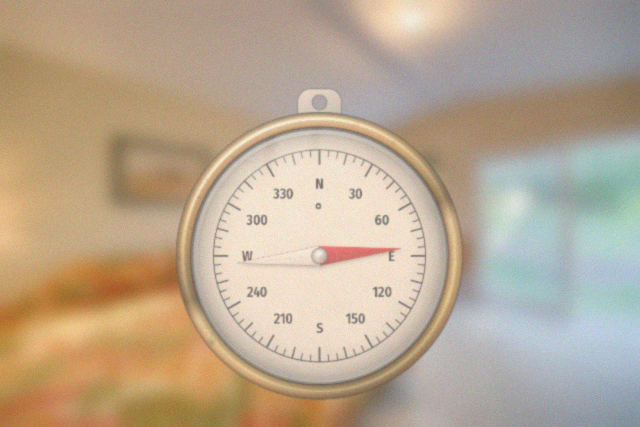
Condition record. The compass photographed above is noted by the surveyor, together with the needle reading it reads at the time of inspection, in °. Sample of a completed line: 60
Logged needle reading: 85
